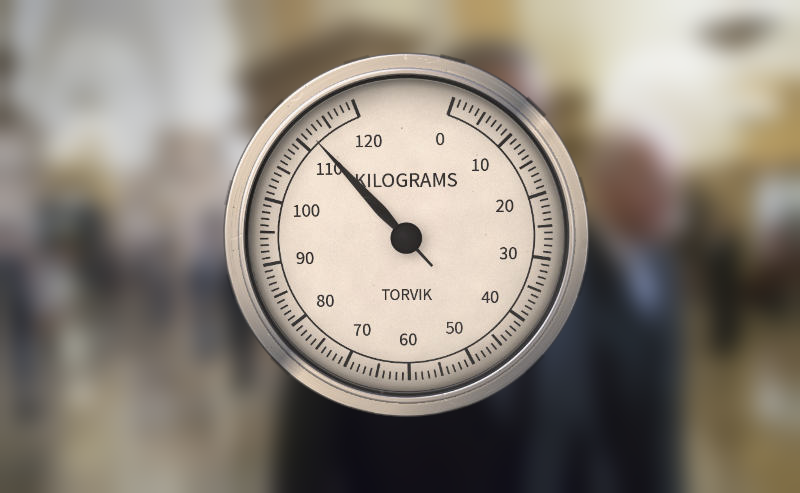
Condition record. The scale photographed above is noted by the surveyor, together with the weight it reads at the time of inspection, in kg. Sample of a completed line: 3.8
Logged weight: 112
